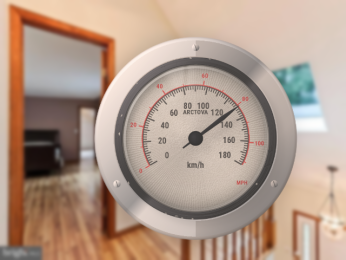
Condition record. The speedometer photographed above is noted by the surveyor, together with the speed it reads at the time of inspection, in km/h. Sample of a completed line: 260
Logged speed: 130
